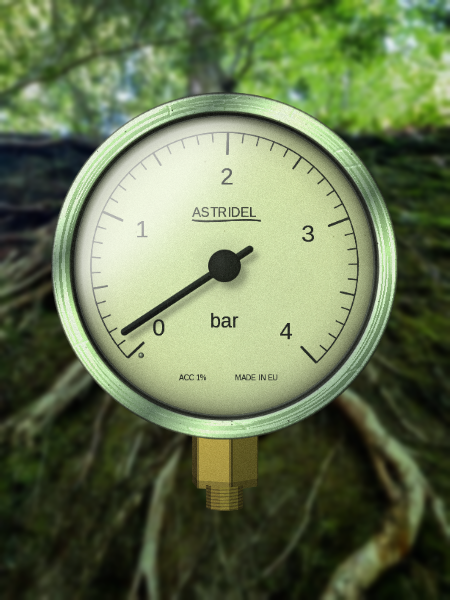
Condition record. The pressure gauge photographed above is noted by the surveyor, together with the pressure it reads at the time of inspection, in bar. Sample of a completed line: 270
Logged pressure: 0.15
